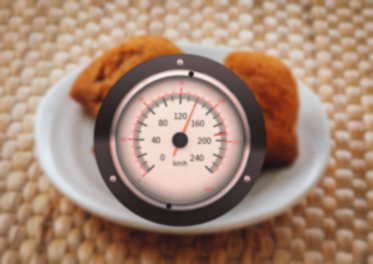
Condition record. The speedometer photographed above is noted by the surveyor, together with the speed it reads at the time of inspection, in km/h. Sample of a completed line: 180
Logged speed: 140
